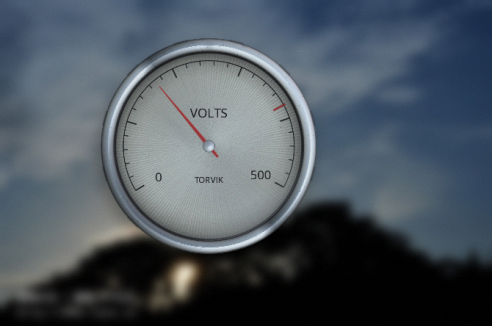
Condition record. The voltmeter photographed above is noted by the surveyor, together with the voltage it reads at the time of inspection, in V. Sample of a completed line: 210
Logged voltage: 170
